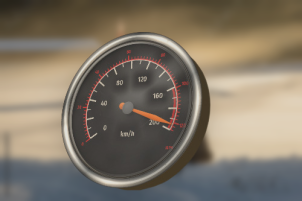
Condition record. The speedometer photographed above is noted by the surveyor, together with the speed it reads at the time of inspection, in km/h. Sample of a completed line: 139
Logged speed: 195
